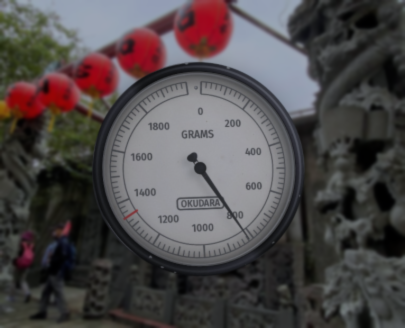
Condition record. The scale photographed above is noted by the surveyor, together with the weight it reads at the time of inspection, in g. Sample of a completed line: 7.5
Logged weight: 820
